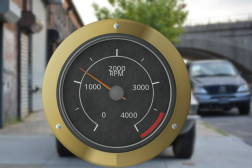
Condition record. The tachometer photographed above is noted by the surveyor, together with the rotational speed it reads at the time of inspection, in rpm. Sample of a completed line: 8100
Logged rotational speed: 1250
